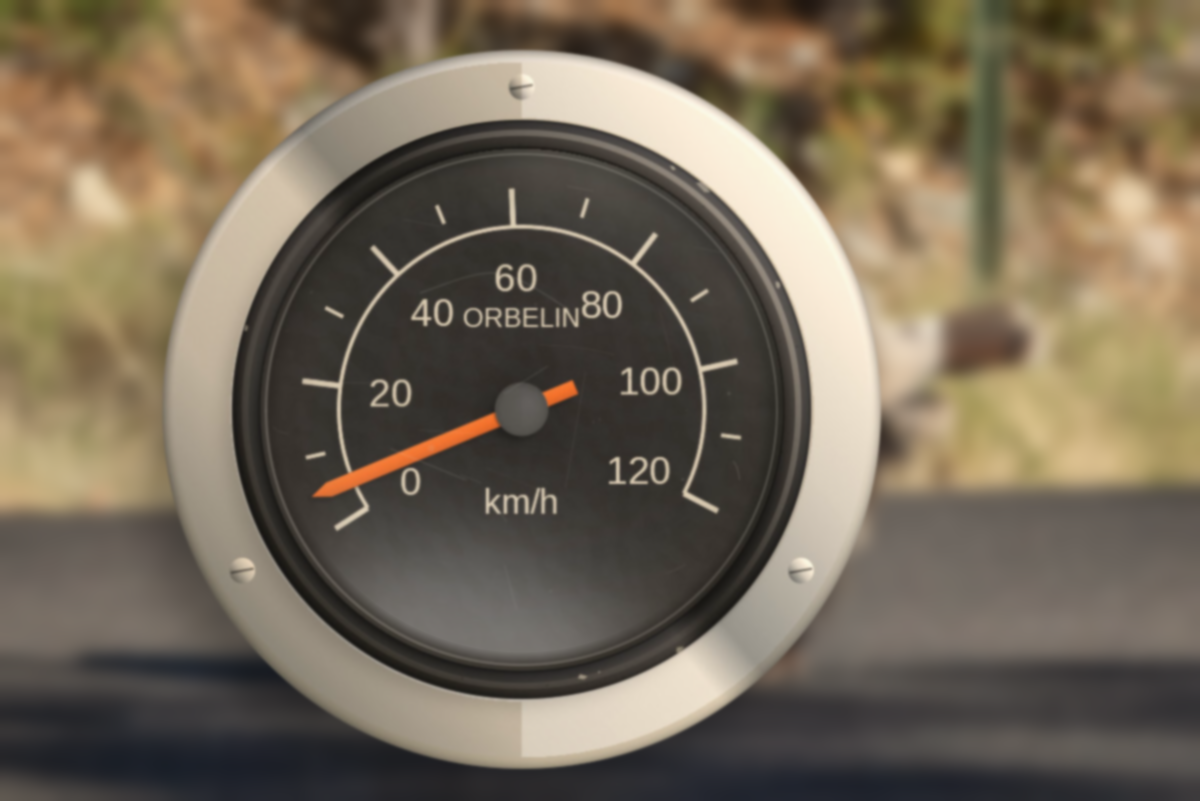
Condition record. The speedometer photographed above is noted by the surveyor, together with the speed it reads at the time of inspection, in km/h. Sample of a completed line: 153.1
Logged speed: 5
